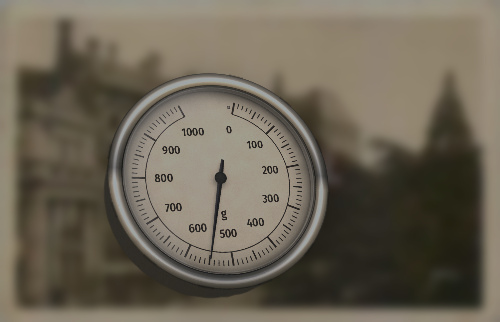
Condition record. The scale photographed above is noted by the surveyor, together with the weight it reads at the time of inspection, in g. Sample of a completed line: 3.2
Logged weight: 550
